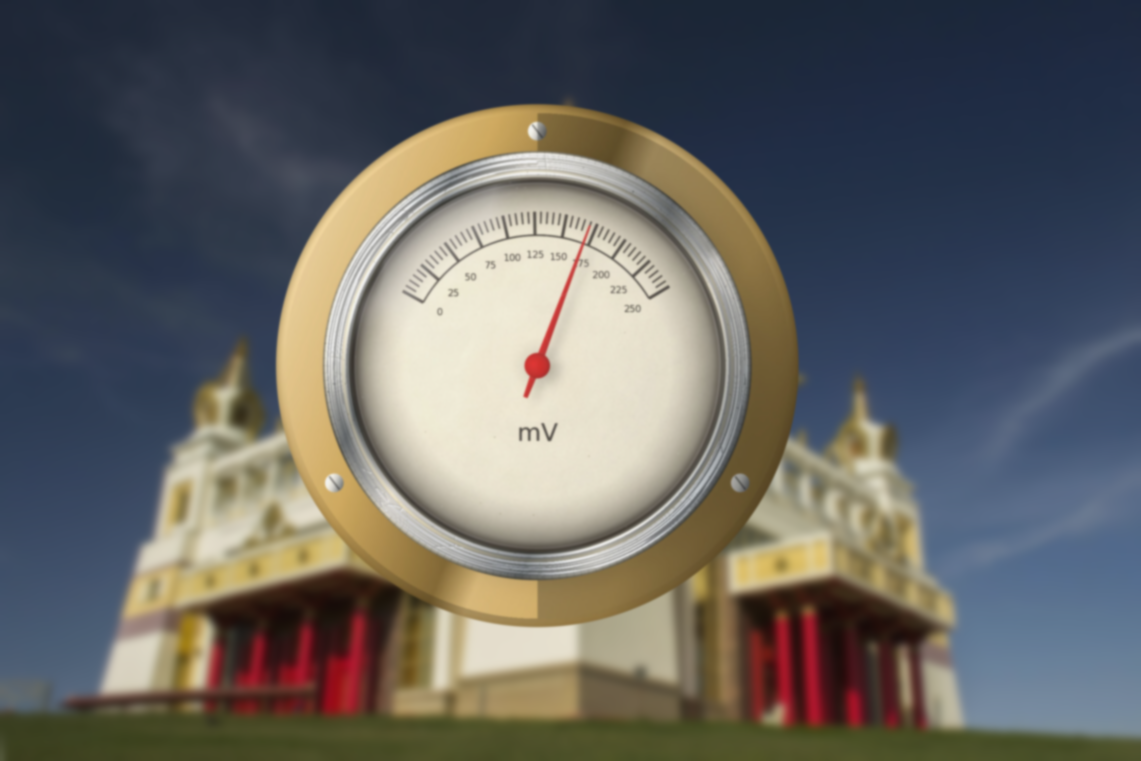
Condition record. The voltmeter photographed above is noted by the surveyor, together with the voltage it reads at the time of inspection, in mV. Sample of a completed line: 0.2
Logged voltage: 170
